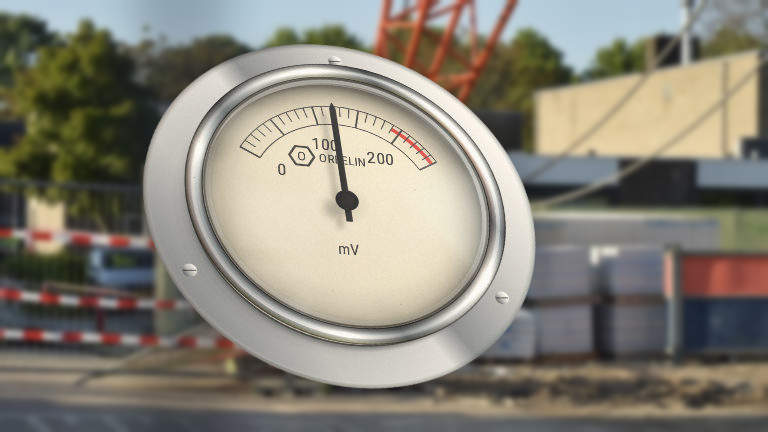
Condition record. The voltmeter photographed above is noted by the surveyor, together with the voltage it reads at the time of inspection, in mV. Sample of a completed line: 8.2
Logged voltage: 120
